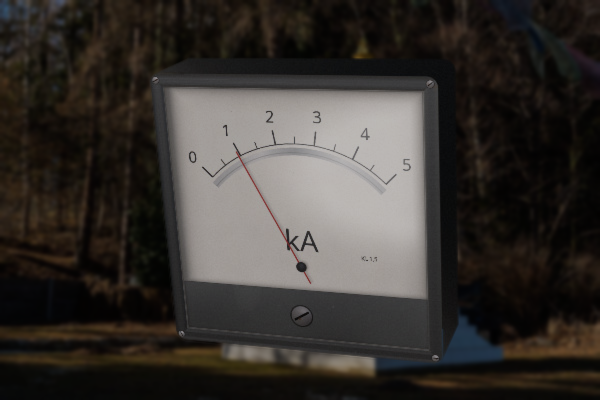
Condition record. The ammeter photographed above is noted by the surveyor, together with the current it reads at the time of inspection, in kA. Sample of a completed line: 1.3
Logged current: 1
